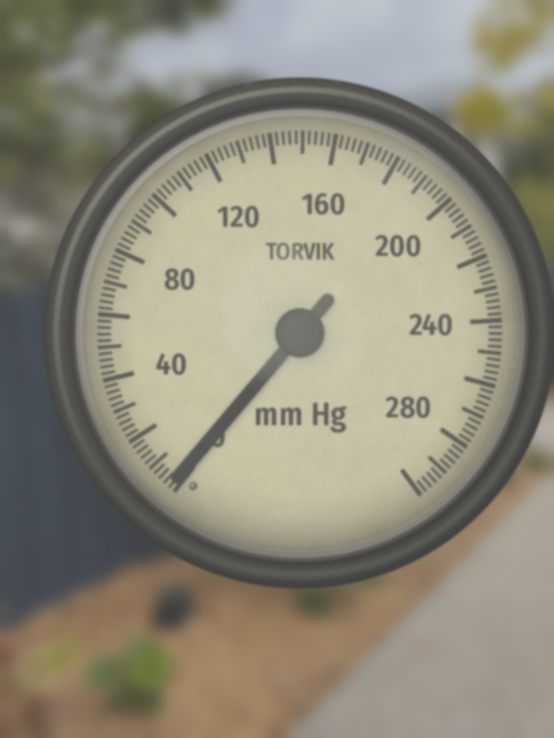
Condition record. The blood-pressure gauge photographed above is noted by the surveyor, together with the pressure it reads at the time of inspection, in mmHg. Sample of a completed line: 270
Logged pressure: 2
